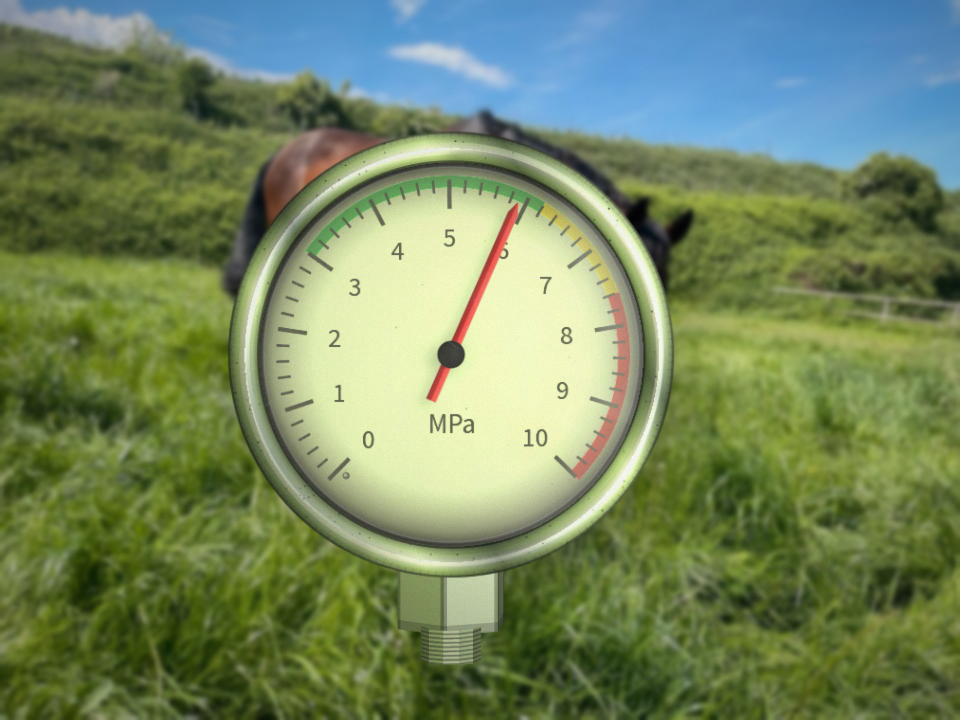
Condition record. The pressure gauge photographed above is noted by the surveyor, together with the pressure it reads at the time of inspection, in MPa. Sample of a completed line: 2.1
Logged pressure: 5.9
